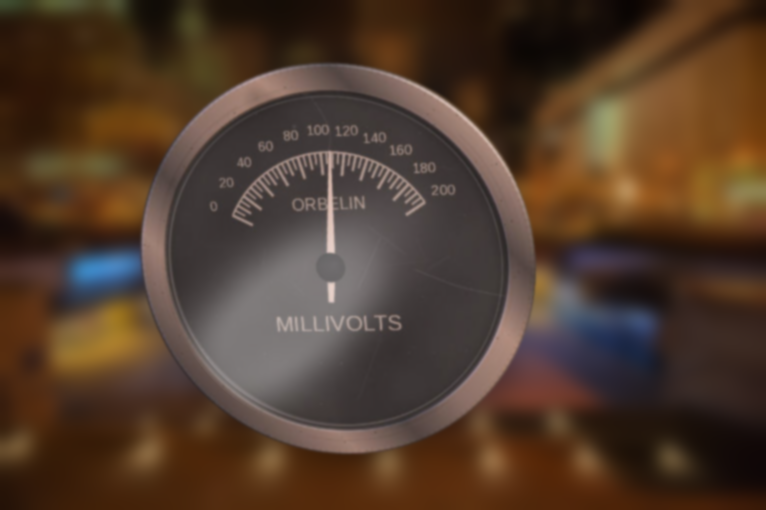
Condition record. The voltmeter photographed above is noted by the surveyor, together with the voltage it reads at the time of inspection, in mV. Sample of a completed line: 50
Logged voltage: 110
